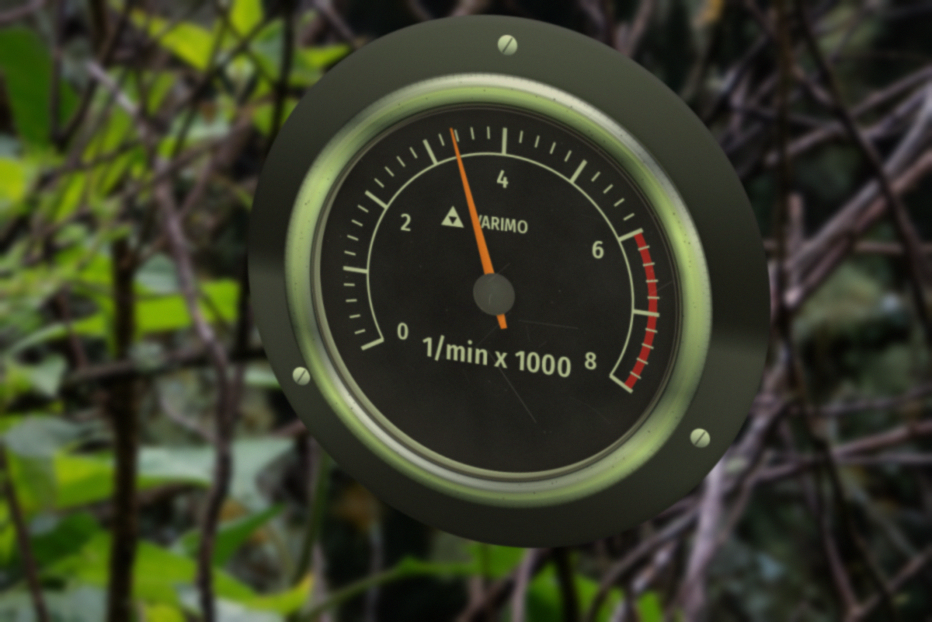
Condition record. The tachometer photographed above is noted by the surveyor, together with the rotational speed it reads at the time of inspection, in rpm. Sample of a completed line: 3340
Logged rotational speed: 3400
